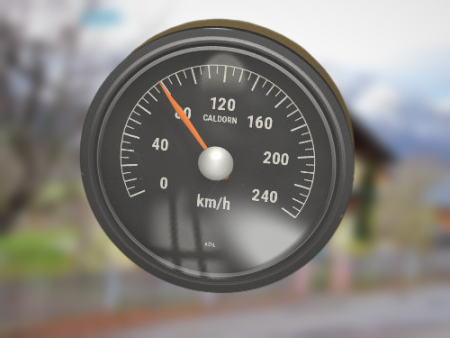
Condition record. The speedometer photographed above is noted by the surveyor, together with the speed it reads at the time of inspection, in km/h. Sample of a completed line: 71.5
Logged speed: 80
